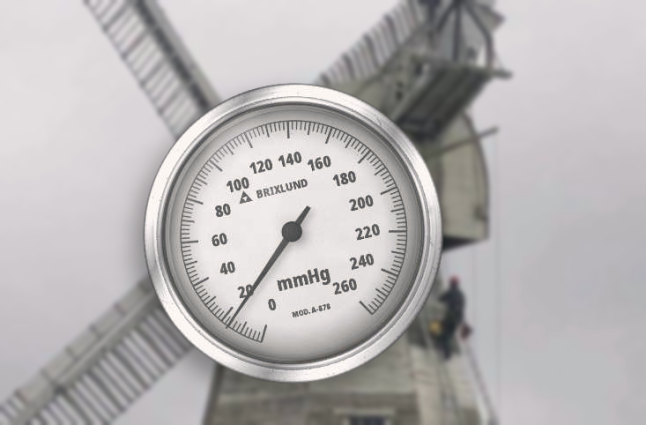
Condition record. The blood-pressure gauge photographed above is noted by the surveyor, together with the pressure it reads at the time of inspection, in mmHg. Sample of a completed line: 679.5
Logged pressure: 16
